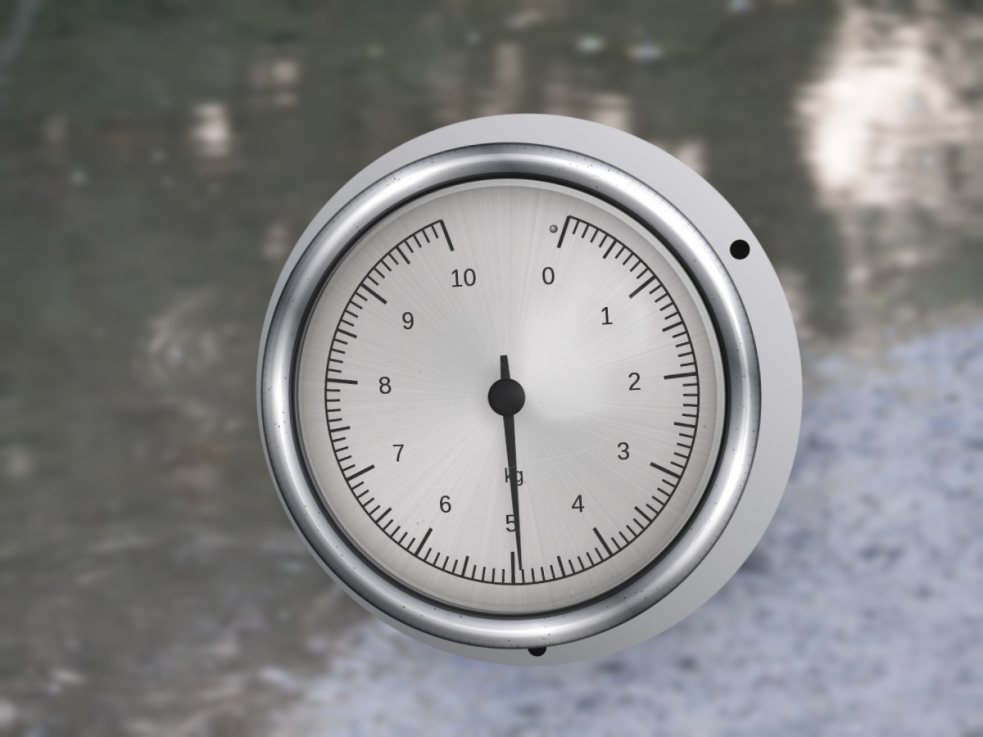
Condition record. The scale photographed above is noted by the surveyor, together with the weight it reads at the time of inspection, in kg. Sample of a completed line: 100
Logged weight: 4.9
